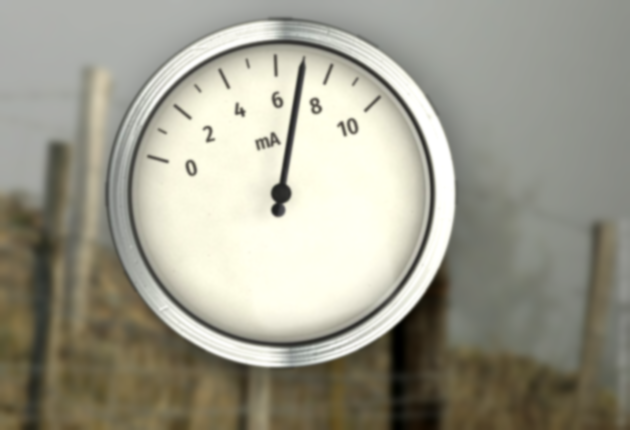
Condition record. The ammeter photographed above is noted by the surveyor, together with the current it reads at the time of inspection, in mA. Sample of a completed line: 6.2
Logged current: 7
